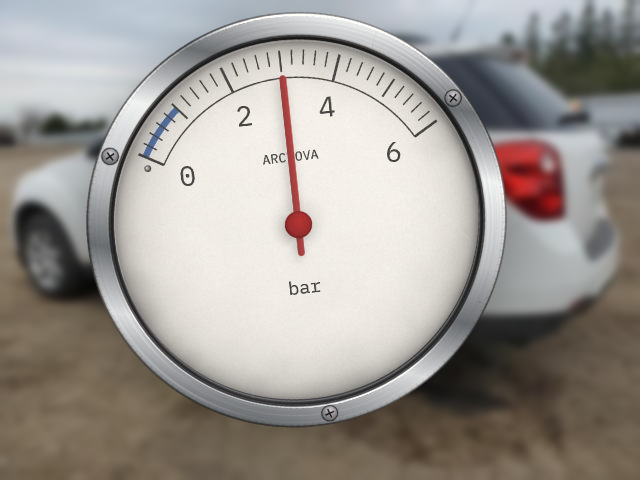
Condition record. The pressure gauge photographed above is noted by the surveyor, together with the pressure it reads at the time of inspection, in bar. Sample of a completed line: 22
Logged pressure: 3
